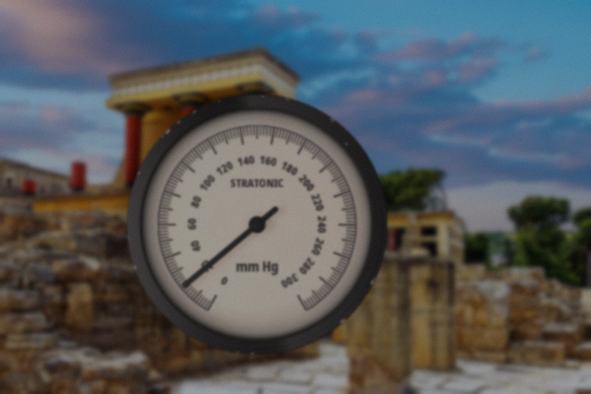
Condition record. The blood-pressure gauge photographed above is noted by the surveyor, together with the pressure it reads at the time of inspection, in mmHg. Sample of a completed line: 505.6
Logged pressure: 20
